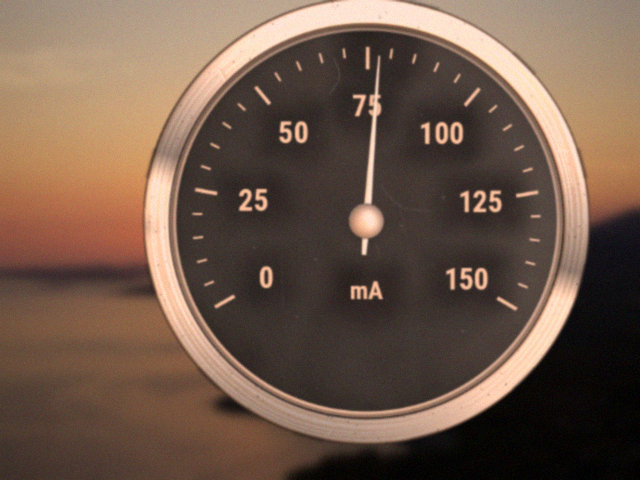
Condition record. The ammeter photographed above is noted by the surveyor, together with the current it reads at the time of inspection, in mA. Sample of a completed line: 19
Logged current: 77.5
